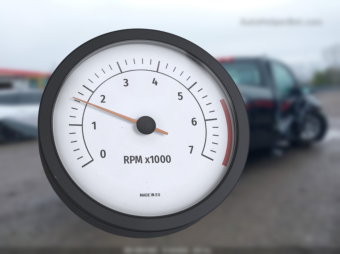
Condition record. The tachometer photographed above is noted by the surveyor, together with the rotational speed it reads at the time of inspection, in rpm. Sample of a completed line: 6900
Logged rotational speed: 1600
